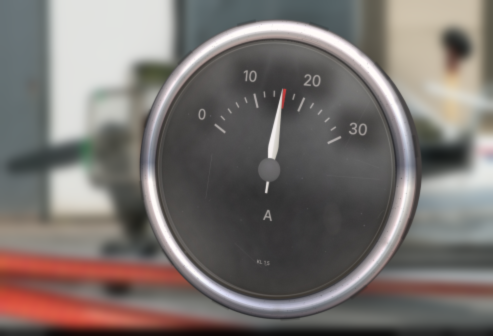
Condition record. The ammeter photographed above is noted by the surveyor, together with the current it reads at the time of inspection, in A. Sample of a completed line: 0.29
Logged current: 16
